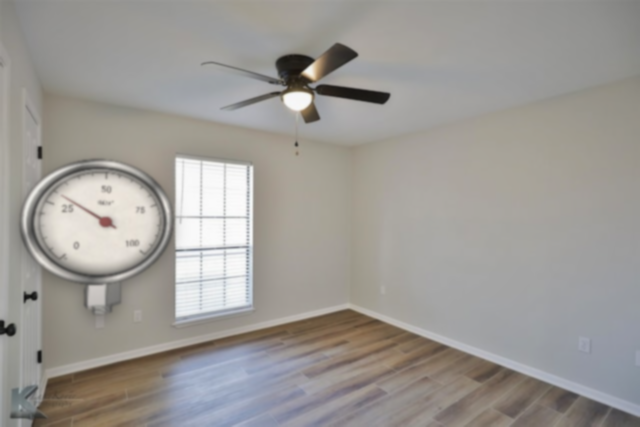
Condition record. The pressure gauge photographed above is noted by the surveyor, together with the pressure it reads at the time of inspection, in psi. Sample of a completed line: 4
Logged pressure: 30
